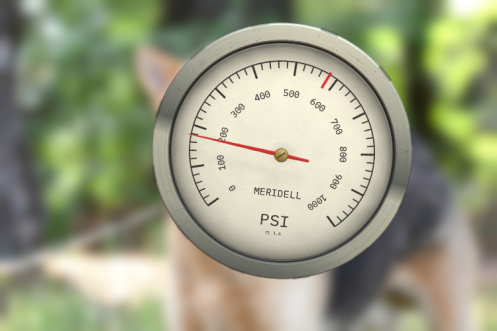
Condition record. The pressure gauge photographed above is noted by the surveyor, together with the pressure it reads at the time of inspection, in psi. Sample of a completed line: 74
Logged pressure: 180
